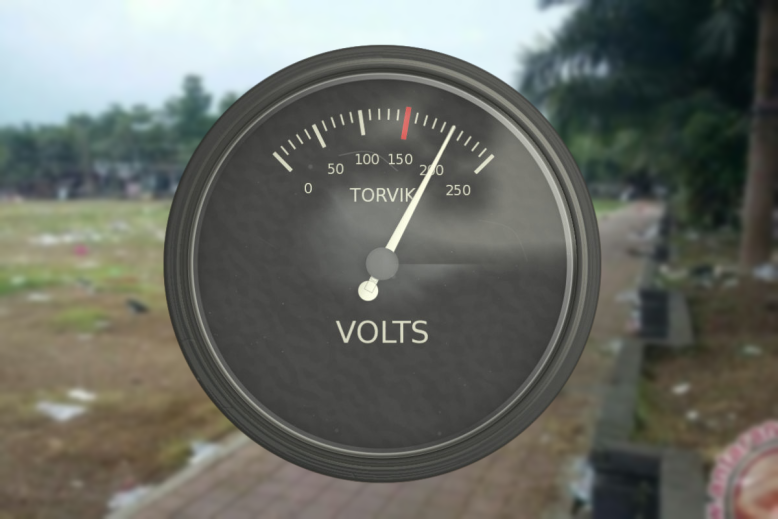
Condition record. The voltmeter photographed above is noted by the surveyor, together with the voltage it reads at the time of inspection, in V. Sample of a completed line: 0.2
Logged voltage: 200
